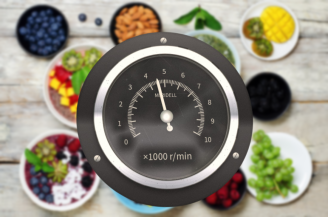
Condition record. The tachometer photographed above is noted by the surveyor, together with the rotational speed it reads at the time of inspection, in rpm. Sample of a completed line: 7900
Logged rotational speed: 4500
